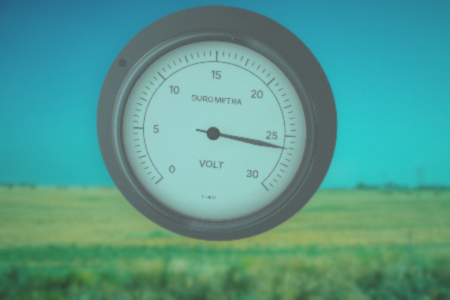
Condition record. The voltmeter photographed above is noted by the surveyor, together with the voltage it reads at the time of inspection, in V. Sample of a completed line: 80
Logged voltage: 26
